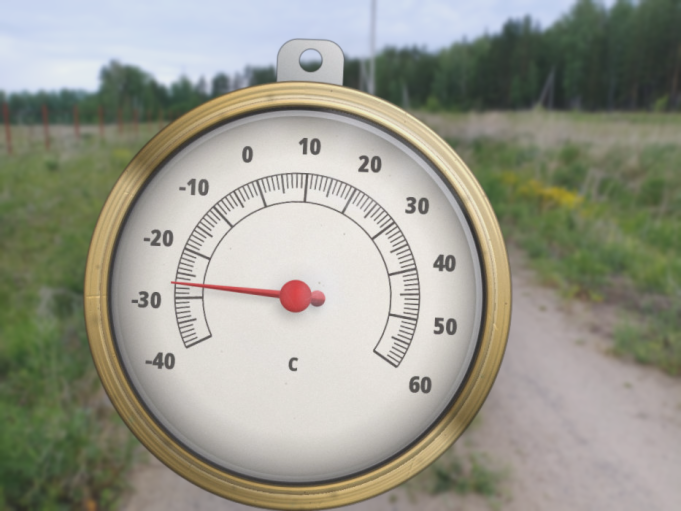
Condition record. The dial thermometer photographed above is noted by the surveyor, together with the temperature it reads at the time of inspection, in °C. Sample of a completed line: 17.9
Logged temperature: -27
